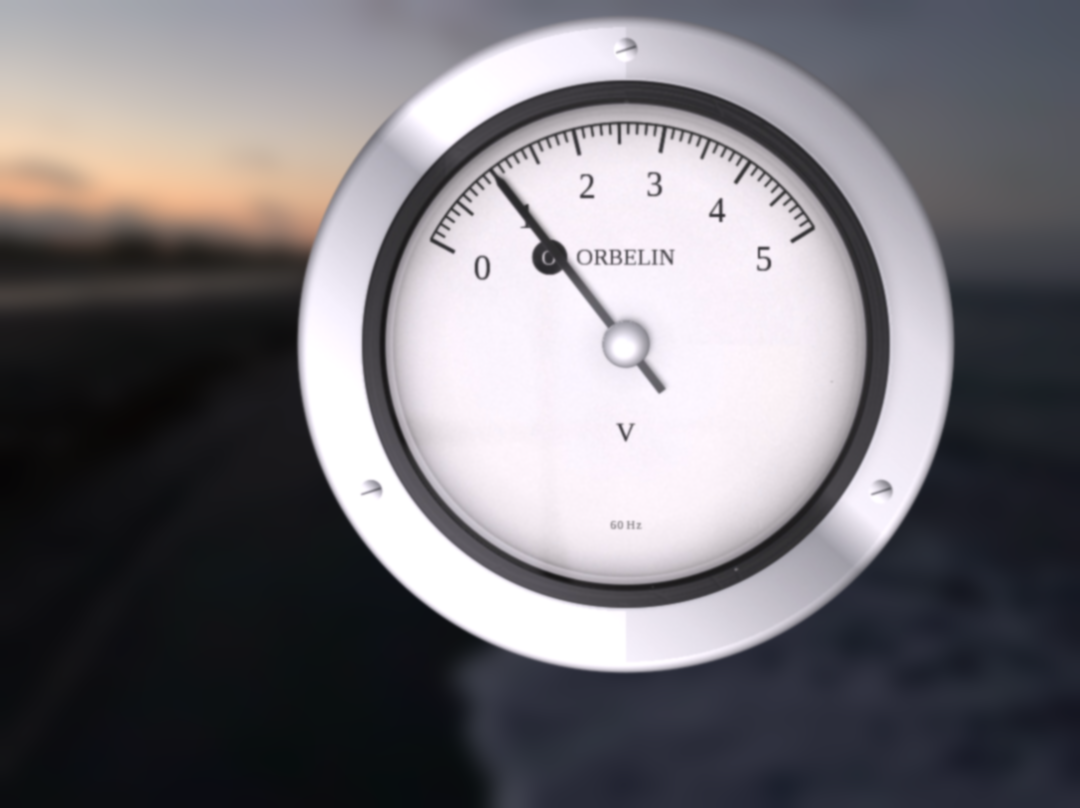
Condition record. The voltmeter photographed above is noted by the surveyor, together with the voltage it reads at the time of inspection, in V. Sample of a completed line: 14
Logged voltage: 1
